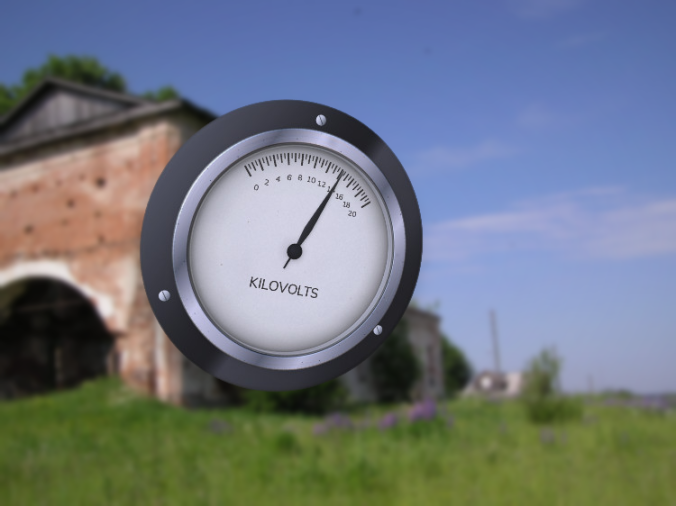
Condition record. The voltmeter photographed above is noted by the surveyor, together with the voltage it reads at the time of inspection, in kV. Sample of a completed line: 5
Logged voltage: 14
